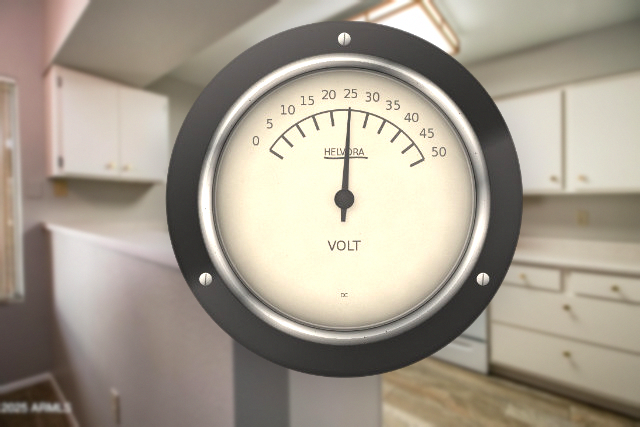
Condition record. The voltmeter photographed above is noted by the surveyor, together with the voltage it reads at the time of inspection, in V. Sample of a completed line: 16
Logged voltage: 25
